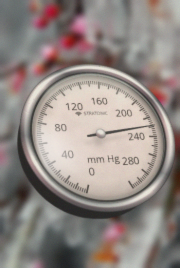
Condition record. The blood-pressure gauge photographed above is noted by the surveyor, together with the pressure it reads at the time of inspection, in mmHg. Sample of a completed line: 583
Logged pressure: 230
